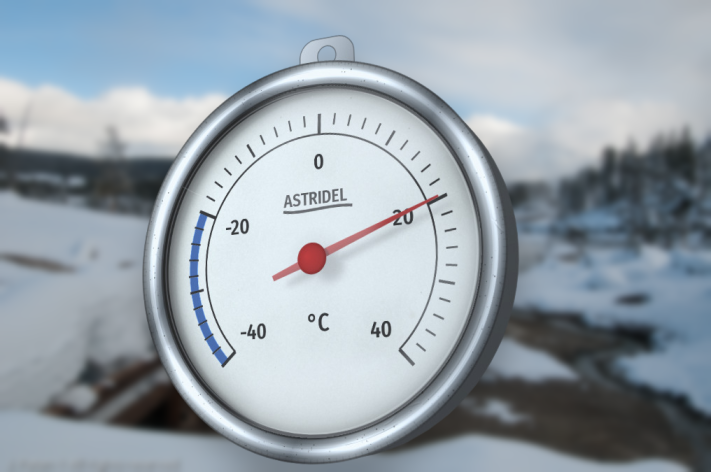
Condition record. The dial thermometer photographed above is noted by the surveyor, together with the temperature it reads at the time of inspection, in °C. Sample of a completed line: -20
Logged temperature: 20
